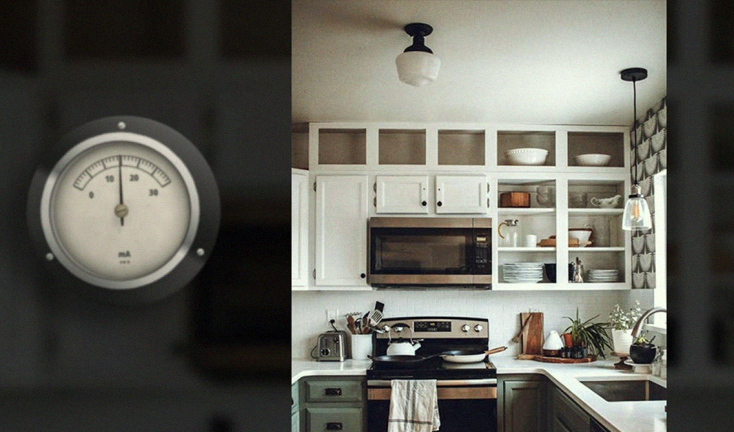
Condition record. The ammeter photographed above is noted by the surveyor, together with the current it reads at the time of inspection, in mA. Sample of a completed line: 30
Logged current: 15
